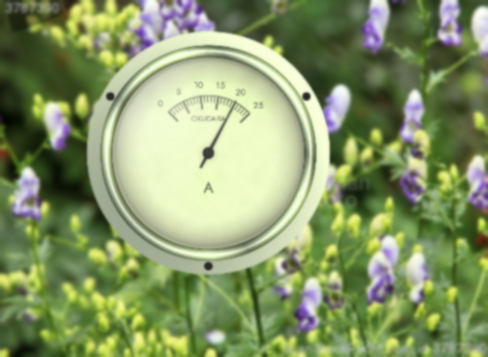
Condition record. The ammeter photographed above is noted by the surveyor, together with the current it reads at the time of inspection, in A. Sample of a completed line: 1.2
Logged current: 20
